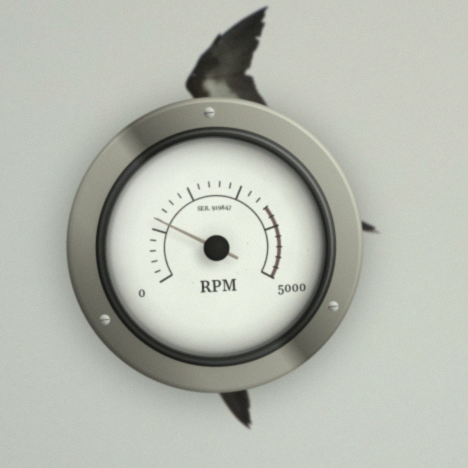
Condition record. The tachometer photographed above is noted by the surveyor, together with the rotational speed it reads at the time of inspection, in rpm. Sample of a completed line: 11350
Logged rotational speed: 1200
